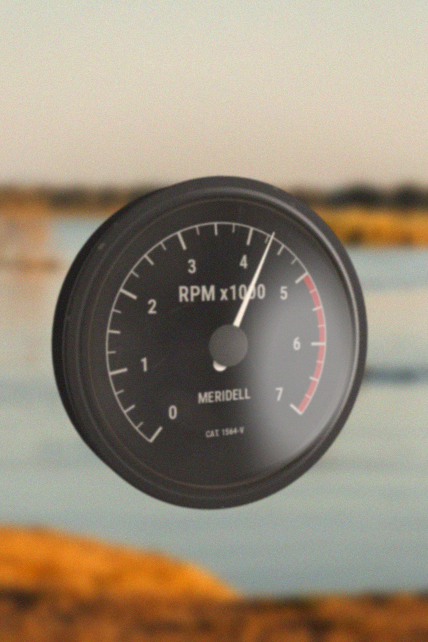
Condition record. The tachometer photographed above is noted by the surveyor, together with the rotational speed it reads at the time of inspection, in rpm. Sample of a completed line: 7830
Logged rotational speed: 4250
